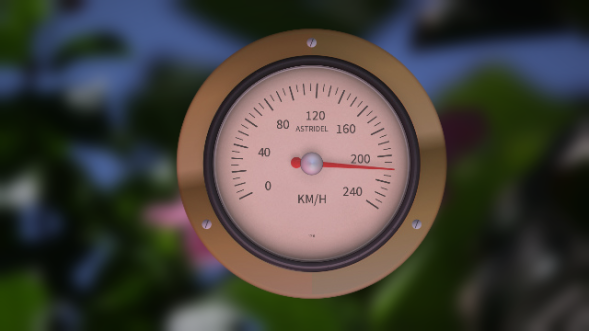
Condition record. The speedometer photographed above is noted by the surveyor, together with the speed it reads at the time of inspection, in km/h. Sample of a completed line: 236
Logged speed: 210
